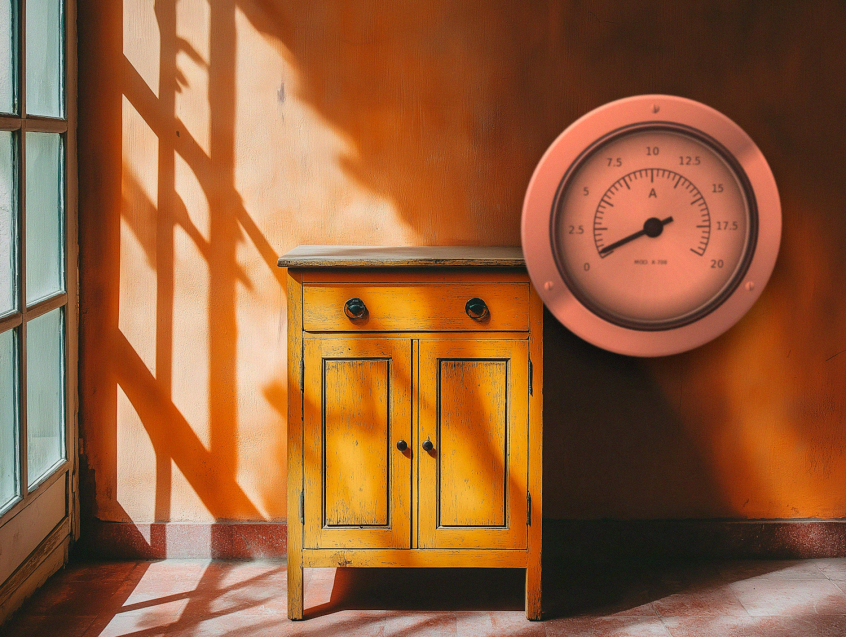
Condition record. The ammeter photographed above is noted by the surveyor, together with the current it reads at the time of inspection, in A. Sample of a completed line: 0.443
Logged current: 0.5
